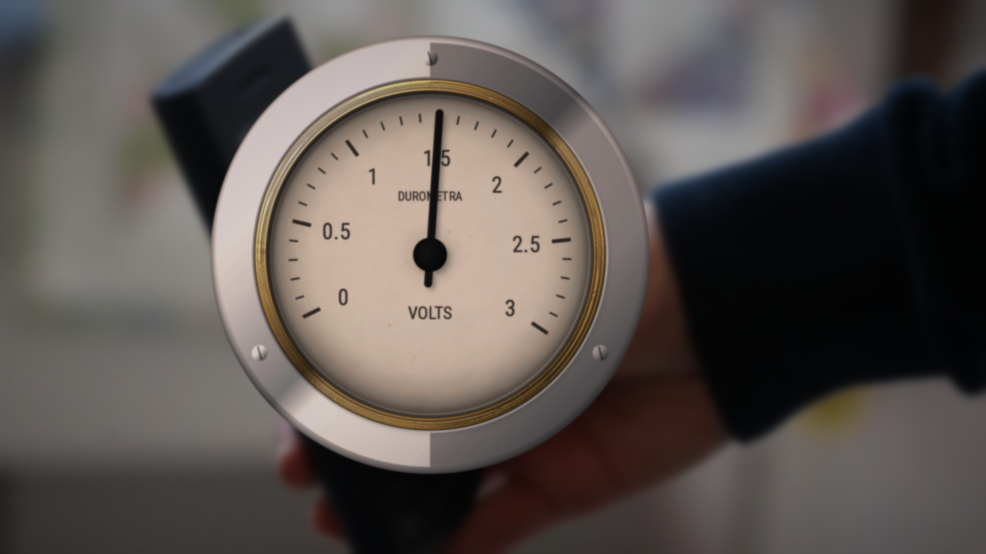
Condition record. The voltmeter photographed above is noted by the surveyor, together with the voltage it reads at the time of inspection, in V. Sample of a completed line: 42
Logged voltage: 1.5
